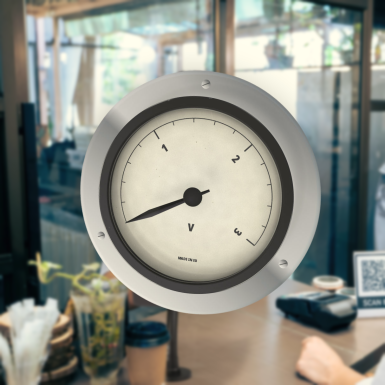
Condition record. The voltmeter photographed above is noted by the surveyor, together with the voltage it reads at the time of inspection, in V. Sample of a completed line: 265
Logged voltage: 0
